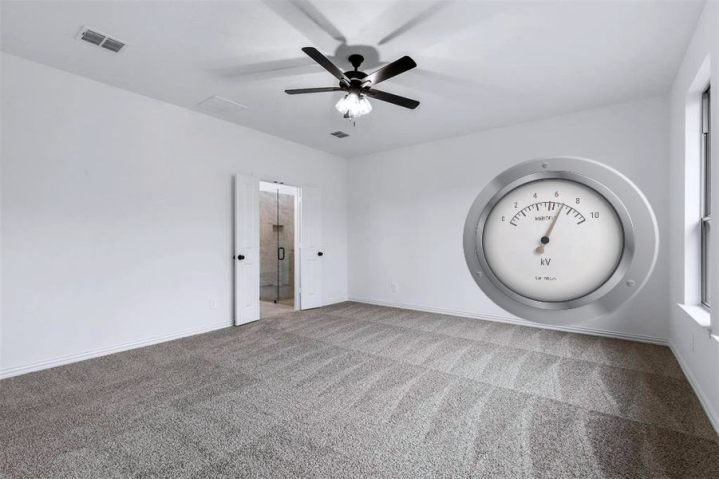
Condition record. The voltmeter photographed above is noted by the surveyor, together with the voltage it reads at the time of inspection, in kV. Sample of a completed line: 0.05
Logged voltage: 7
